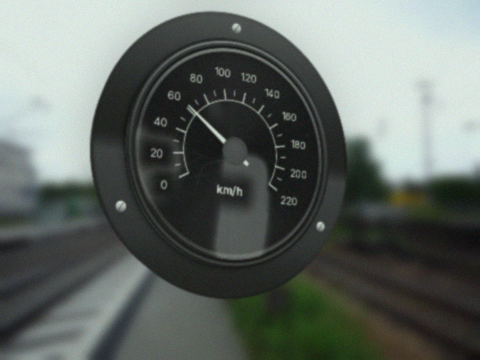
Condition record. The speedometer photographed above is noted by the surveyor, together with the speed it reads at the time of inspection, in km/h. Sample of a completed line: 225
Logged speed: 60
